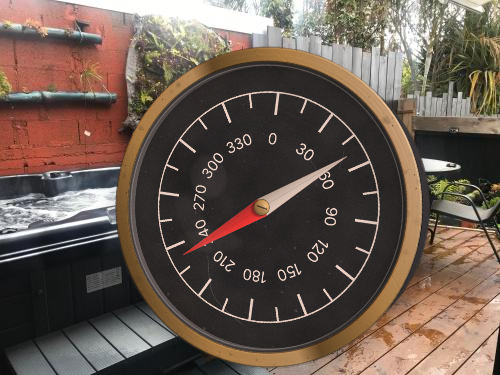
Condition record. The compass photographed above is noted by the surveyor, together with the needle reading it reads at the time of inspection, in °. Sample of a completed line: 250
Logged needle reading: 232.5
